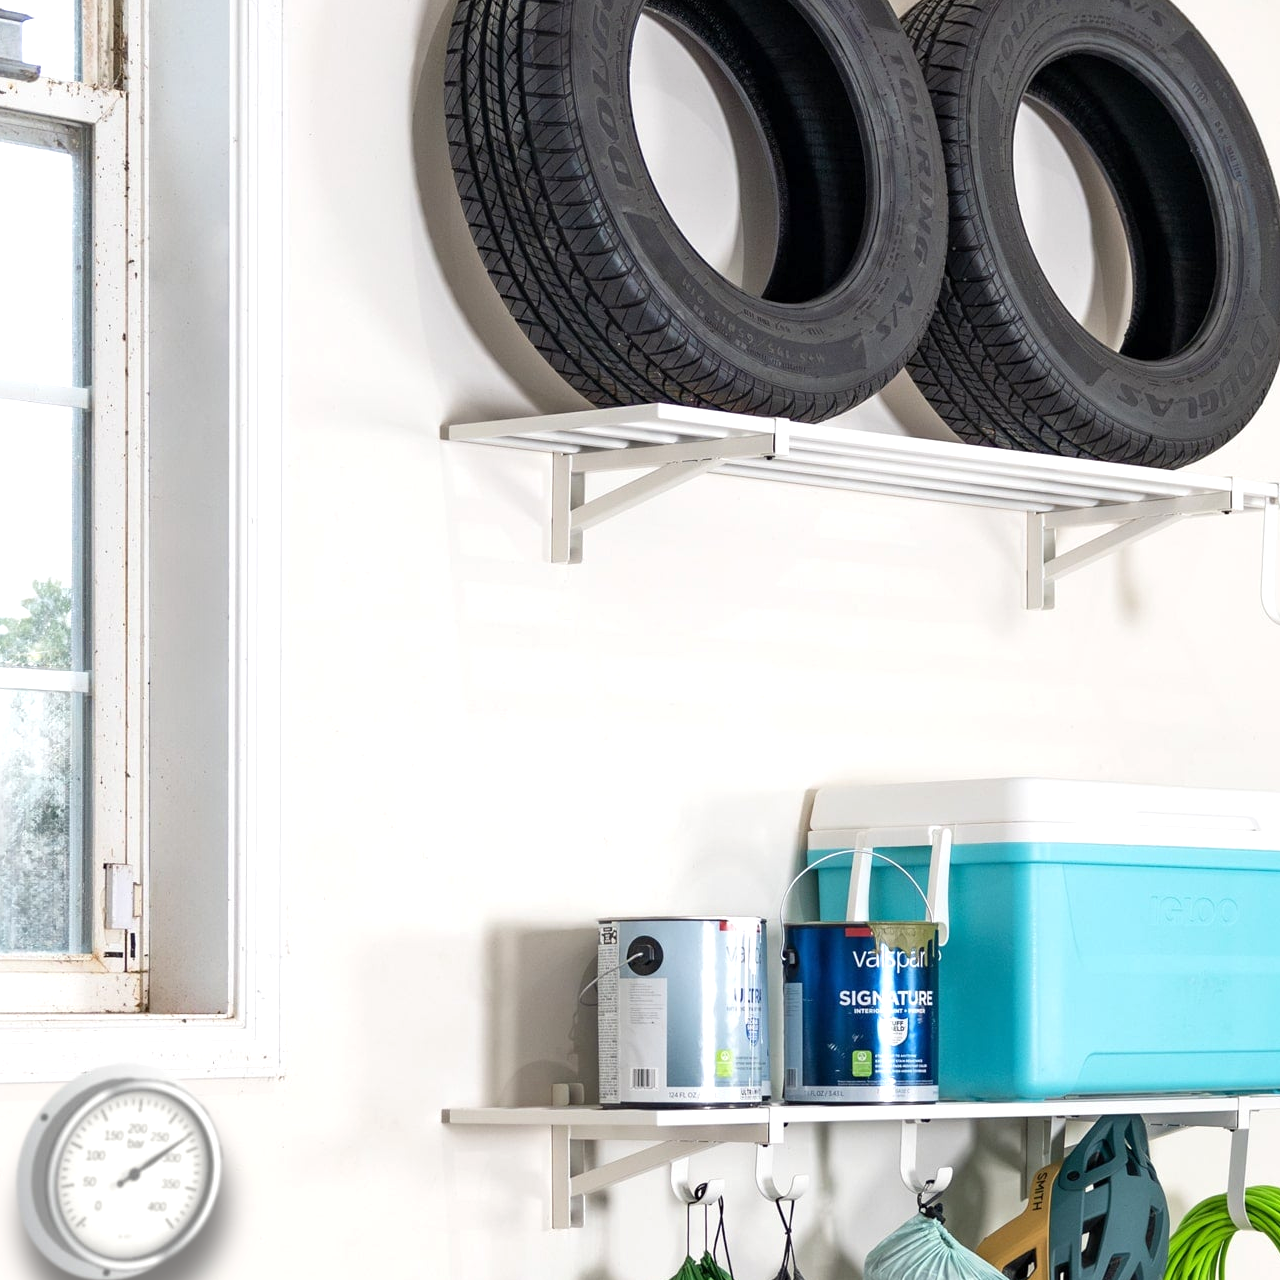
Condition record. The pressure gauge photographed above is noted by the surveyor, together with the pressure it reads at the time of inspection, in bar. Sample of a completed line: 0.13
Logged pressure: 280
